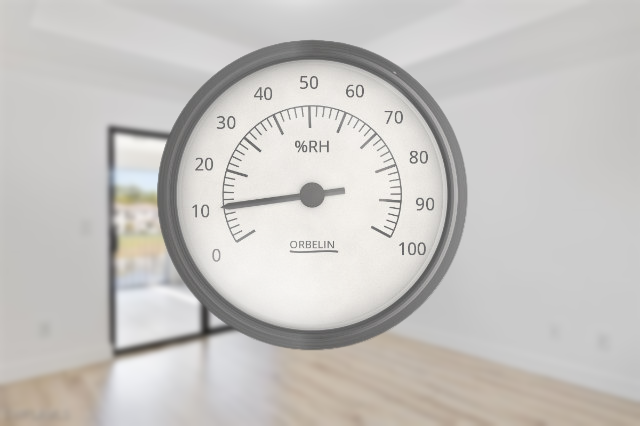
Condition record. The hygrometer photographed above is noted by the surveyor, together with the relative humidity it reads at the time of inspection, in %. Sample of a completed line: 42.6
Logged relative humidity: 10
